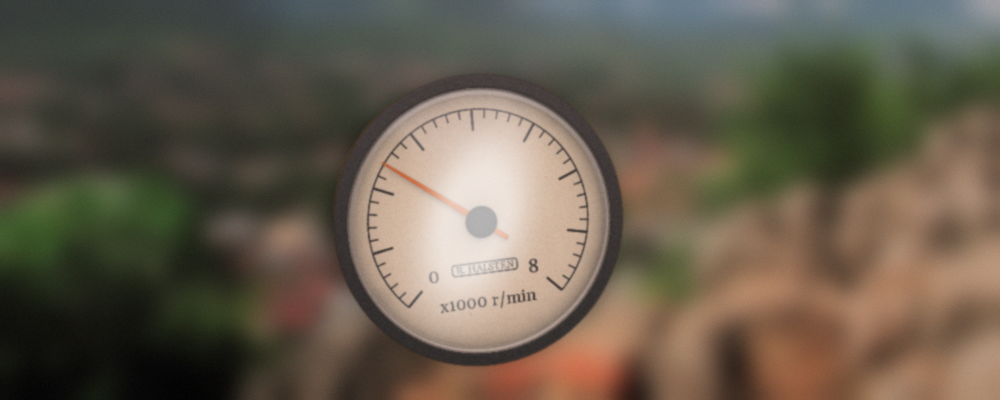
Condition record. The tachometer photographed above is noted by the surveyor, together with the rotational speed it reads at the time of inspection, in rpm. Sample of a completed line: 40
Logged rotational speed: 2400
